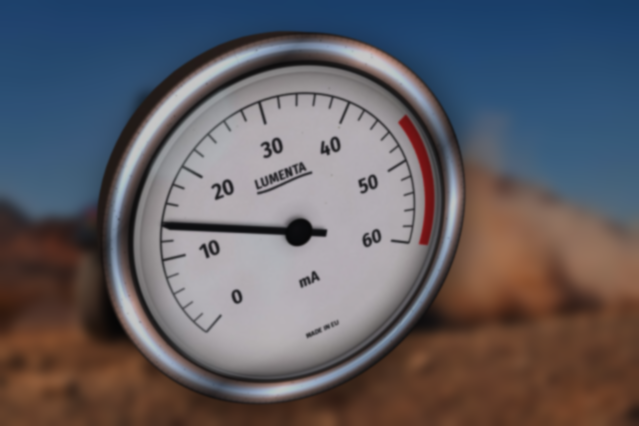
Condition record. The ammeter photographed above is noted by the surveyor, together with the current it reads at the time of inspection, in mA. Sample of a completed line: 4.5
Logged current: 14
